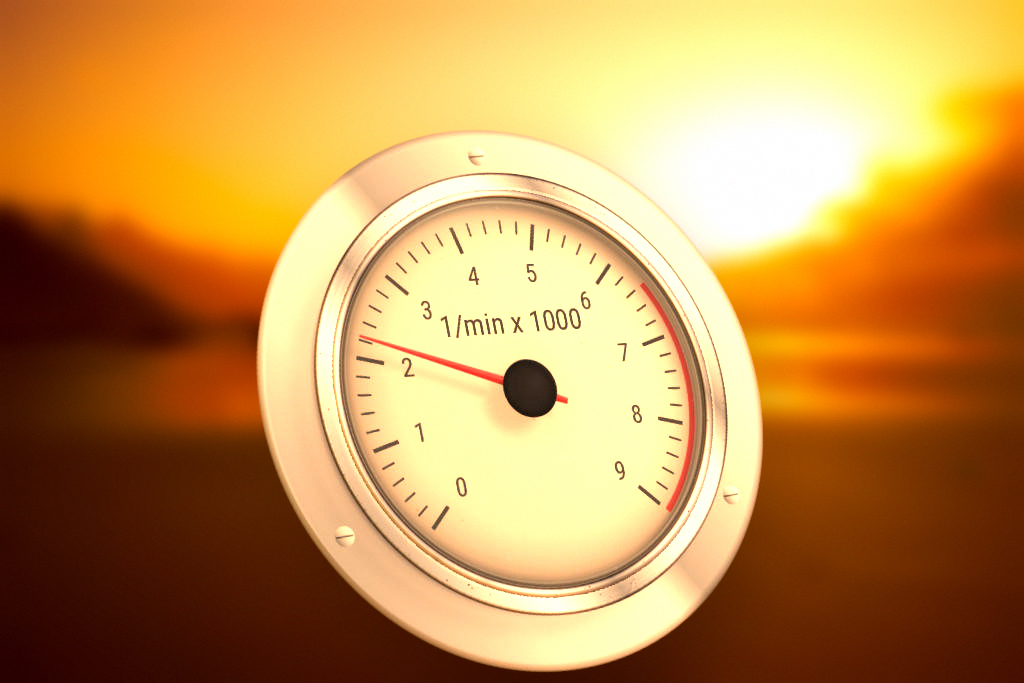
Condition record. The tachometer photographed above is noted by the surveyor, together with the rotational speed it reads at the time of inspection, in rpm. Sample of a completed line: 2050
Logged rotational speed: 2200
